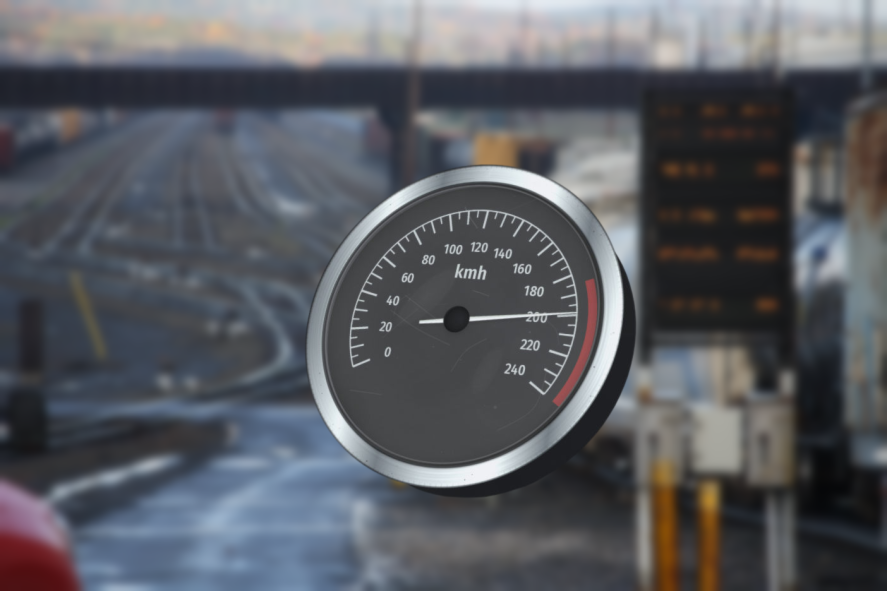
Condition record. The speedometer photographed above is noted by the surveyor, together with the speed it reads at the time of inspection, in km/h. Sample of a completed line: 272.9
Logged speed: 200
